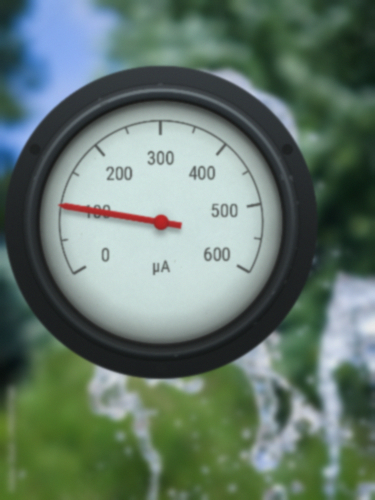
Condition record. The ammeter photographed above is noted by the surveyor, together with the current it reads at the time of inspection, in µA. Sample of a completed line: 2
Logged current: 100
